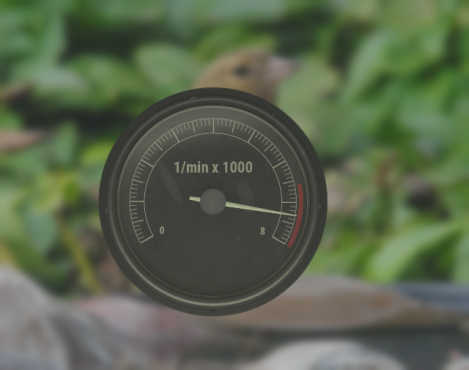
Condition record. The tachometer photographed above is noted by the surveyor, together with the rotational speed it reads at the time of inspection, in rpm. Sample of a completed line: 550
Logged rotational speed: 7300
